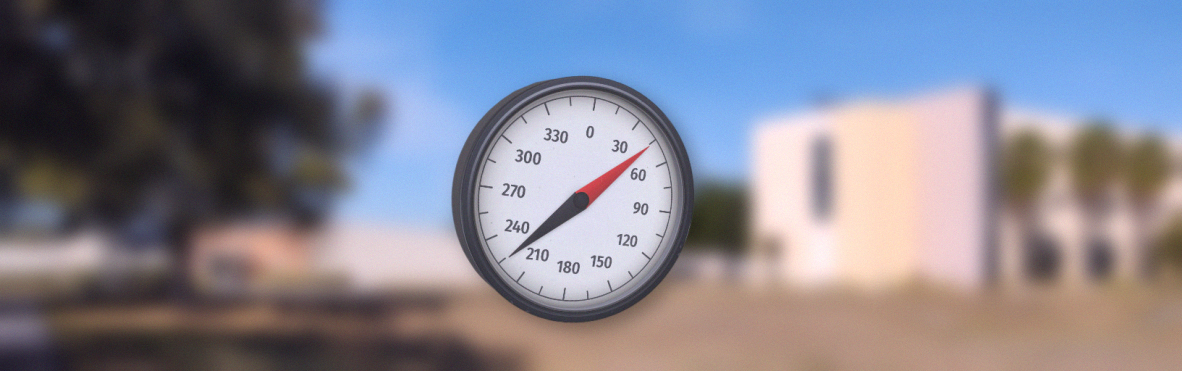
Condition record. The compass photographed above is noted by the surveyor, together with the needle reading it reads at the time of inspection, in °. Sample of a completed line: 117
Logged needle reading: 45
